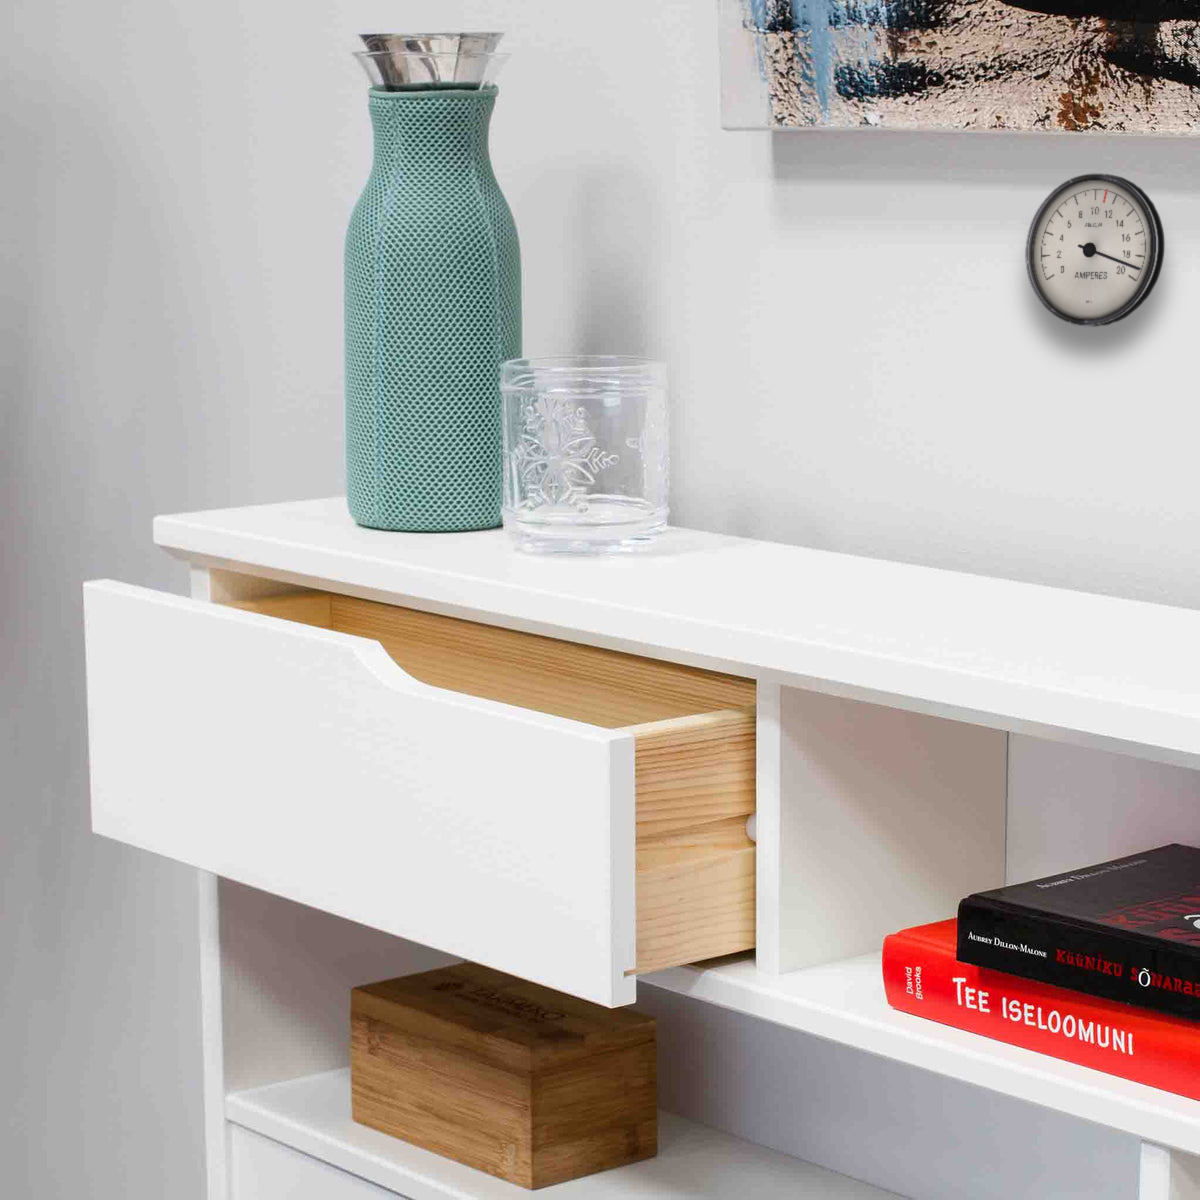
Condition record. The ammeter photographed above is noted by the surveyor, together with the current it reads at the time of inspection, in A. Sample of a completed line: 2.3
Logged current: 19
